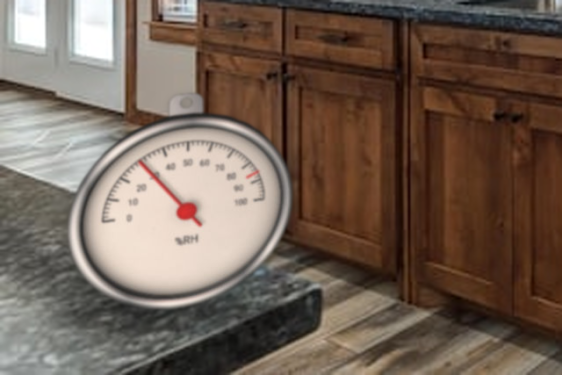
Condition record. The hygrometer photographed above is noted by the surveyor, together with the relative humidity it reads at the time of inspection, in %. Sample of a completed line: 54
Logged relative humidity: 30
